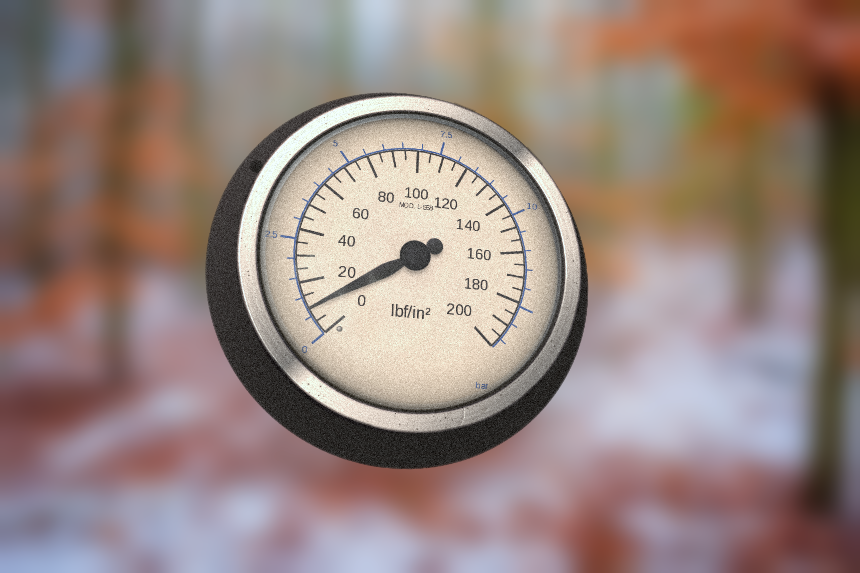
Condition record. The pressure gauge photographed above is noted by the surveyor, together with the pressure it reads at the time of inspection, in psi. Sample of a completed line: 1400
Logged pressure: 10
